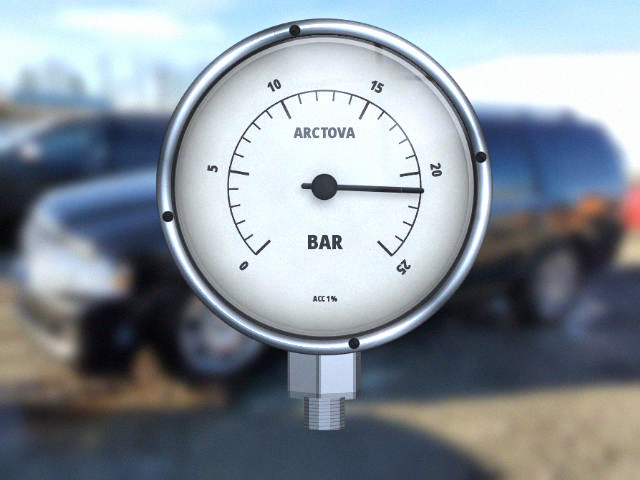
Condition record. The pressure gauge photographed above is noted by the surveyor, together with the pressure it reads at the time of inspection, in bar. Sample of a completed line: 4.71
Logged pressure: 21
